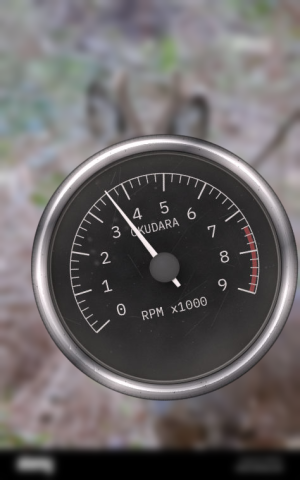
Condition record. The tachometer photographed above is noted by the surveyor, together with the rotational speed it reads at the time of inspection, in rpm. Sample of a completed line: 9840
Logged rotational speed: 3600
